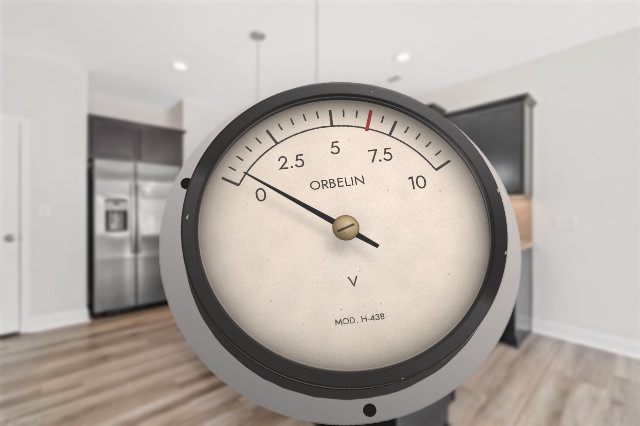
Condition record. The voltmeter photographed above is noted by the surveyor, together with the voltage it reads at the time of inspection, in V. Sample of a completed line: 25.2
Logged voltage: 0.5
